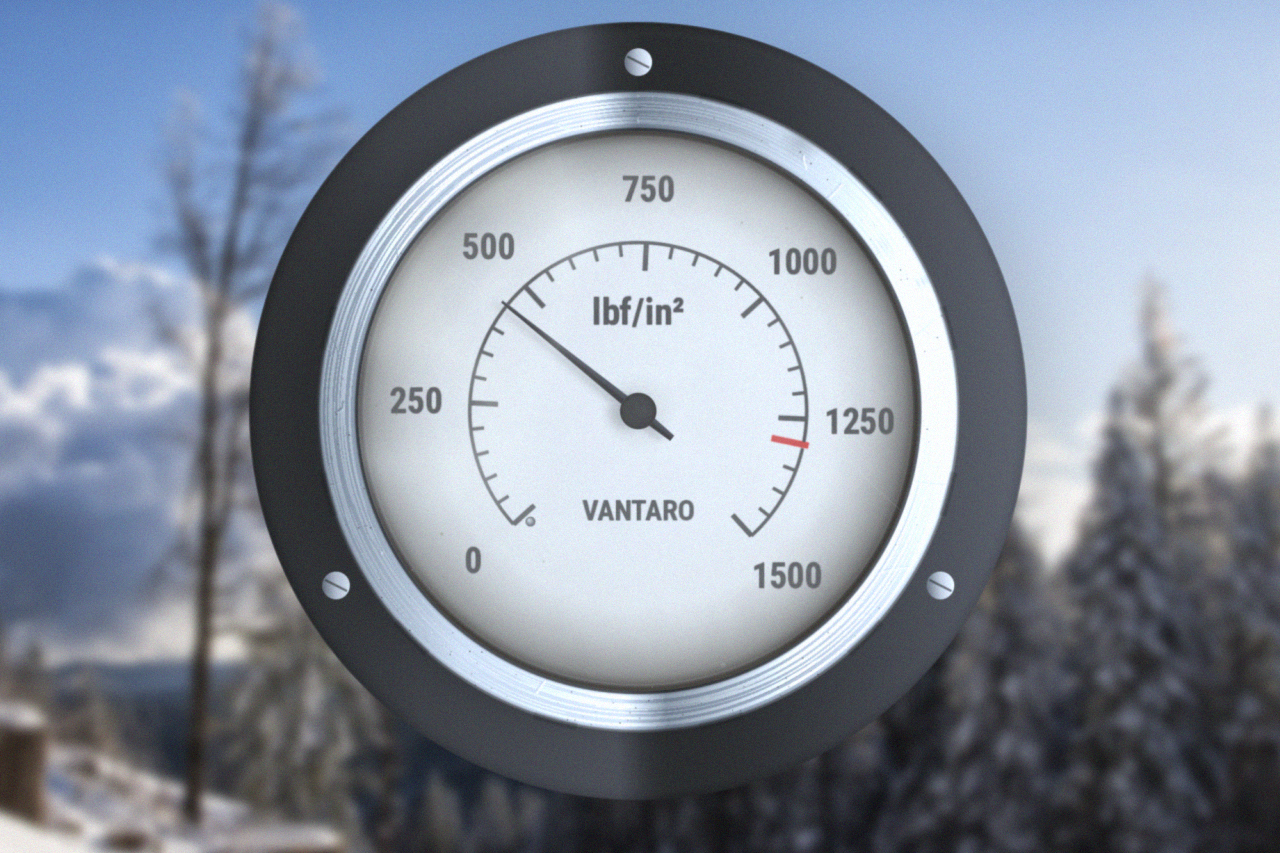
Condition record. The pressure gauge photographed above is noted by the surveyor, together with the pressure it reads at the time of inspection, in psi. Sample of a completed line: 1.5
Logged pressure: 450
